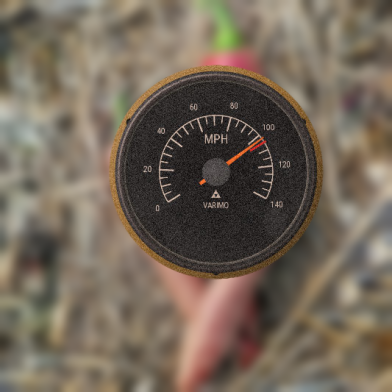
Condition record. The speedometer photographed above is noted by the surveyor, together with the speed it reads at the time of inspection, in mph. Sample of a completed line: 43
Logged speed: 102.5
